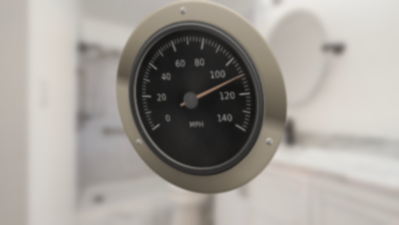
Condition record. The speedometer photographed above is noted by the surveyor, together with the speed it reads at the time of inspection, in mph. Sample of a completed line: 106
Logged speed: 110
